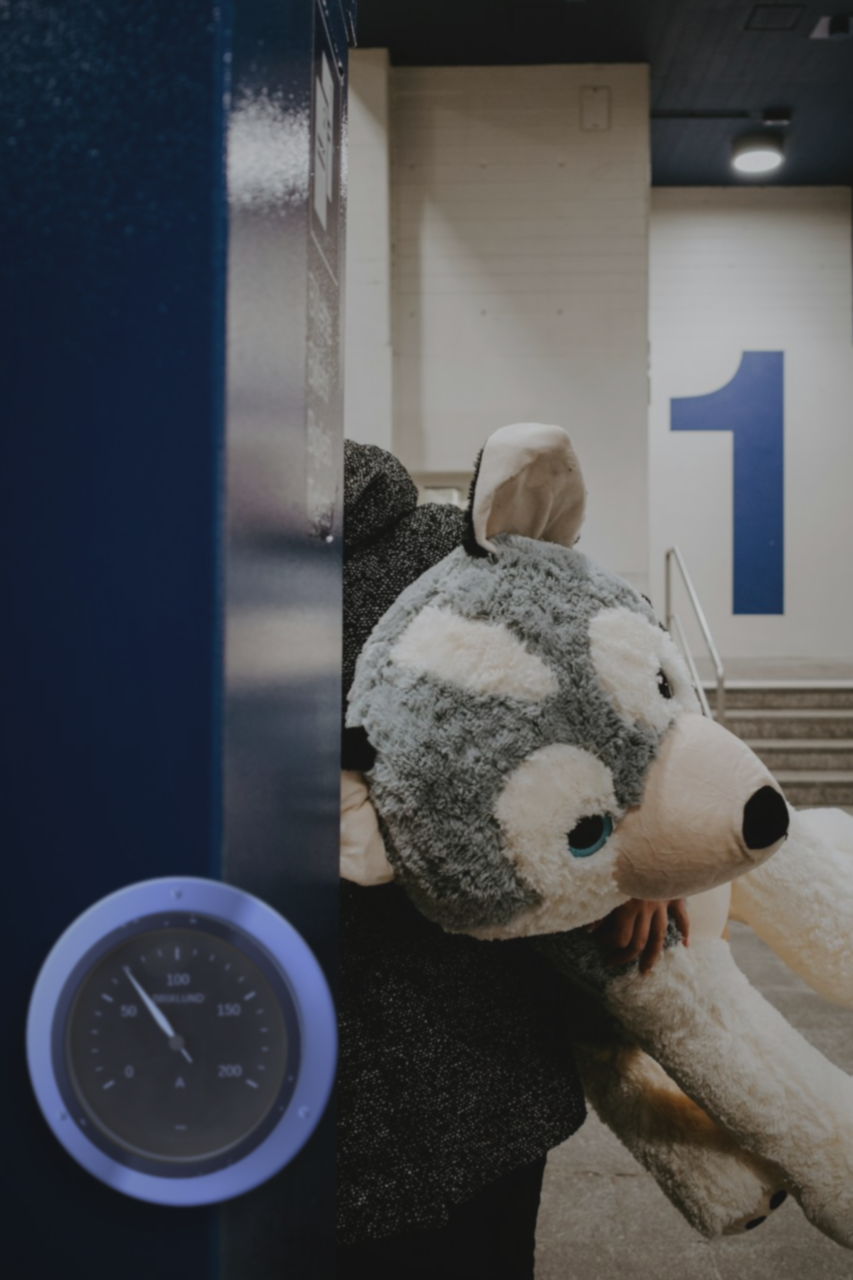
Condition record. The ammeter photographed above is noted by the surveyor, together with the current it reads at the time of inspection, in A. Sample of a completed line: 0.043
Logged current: 70
